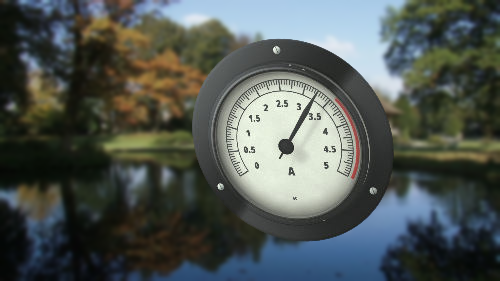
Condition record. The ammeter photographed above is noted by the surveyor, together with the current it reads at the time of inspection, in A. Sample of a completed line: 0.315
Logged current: 3.25
